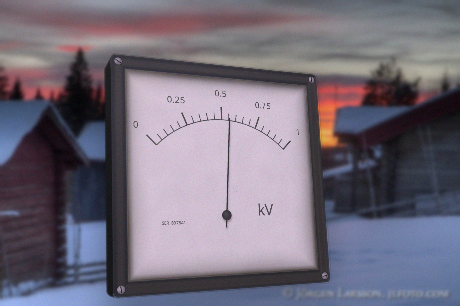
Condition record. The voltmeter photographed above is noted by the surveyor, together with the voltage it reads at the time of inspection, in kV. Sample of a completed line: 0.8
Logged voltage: 0.55
